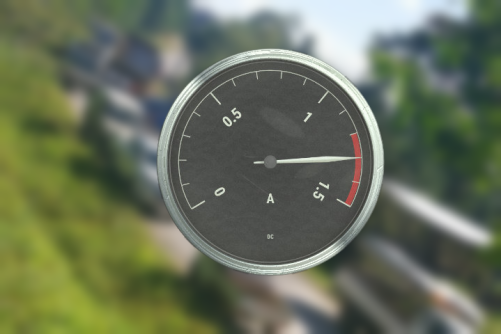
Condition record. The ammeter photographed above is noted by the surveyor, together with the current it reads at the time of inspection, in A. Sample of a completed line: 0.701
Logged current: 1.3
